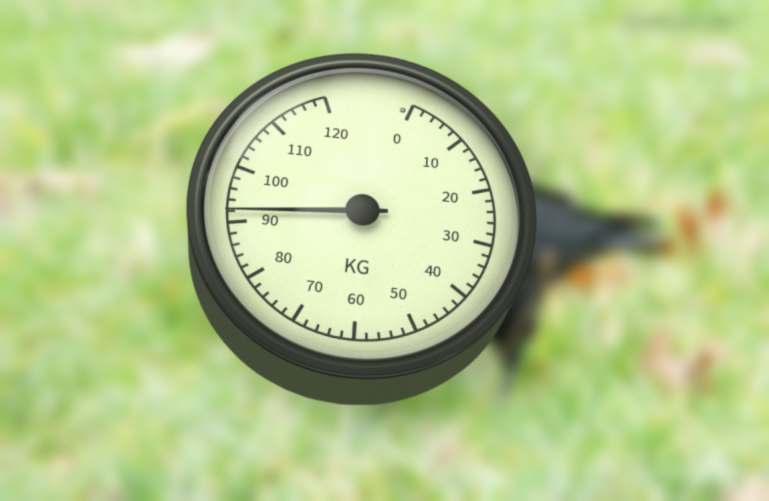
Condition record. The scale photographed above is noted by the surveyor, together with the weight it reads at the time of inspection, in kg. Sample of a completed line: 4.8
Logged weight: 92
